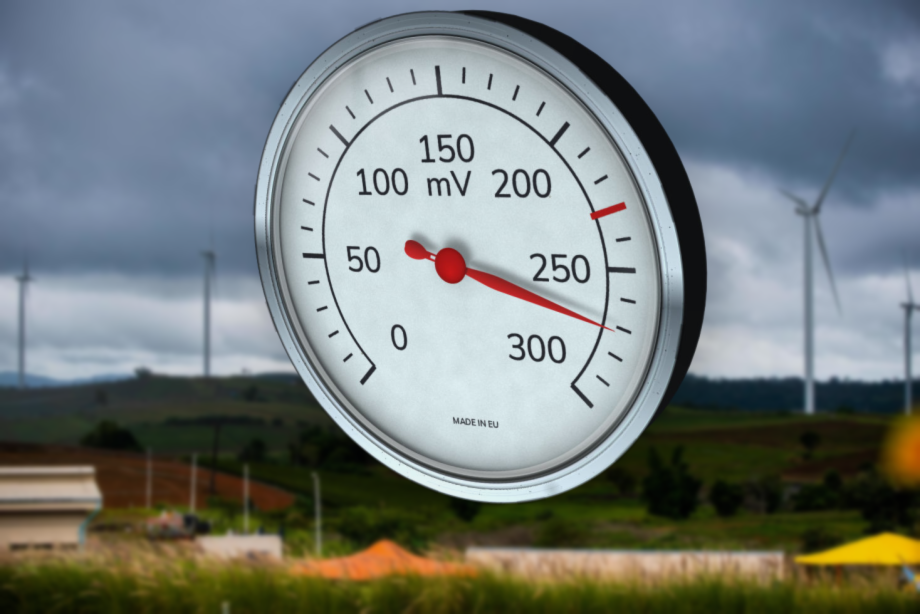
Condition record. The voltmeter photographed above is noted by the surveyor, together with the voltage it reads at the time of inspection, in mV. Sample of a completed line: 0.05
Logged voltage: 270
